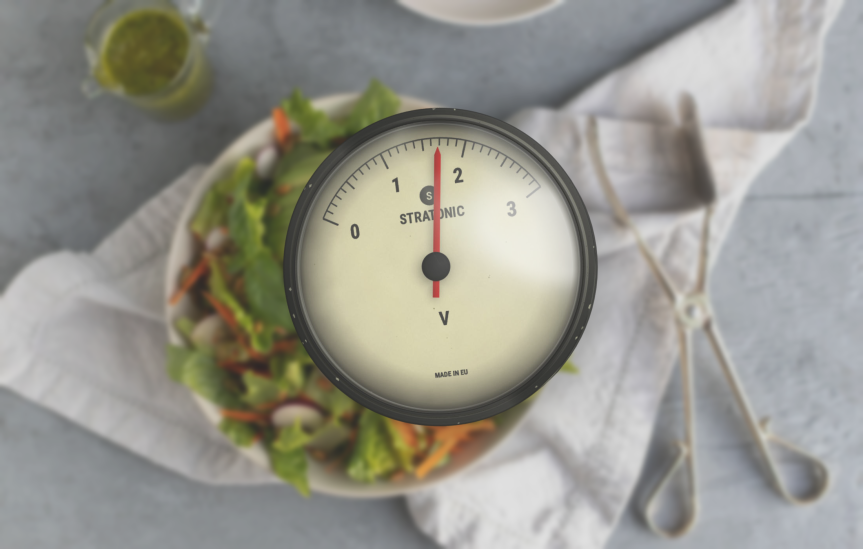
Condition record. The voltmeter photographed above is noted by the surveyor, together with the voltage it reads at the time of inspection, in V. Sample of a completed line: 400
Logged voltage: 1.7
